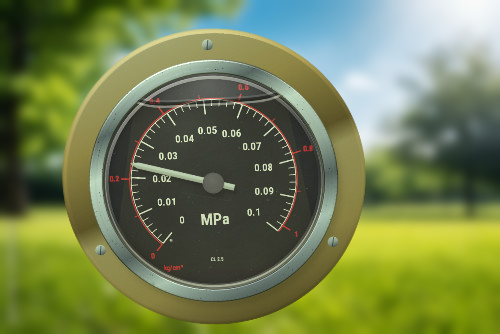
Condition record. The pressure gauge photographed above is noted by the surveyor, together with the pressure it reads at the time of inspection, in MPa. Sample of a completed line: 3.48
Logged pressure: 0.024
